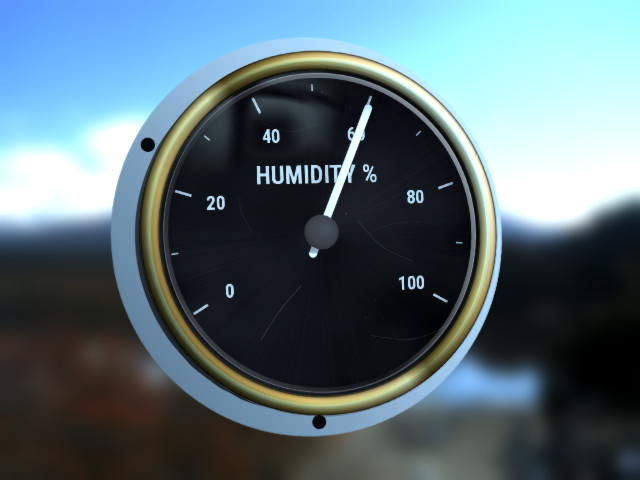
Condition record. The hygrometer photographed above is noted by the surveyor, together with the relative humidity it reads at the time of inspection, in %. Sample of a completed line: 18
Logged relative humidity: 60
